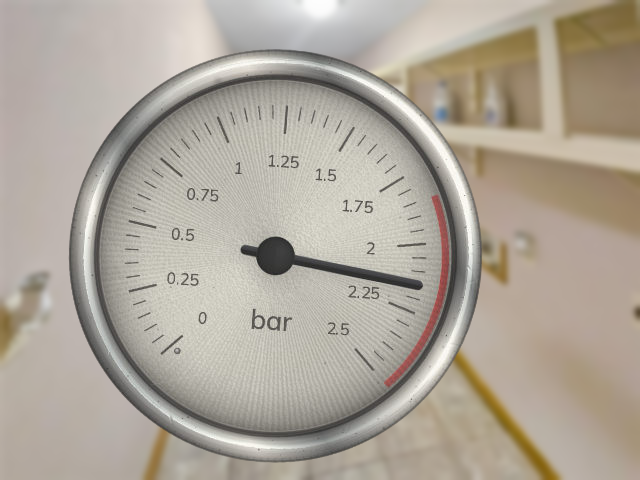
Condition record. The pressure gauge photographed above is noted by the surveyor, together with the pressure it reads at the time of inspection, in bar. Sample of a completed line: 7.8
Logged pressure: 2.15
